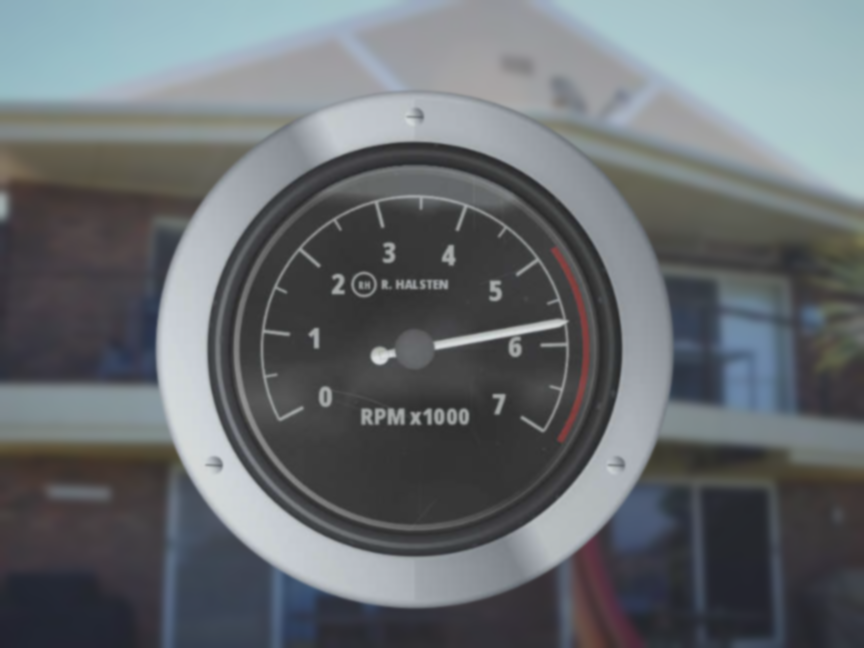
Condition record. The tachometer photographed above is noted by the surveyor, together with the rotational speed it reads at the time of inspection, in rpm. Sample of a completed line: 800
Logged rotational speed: 5750
